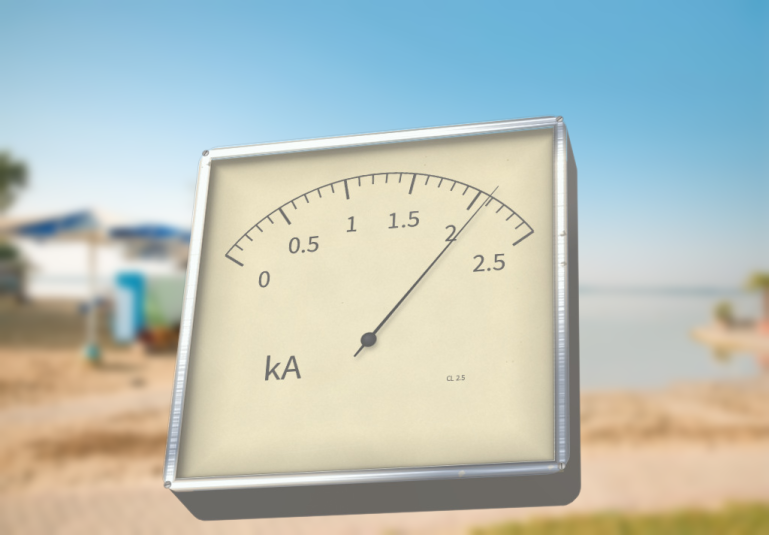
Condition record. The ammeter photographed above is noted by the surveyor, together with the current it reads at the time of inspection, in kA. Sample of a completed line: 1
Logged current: 2.1
